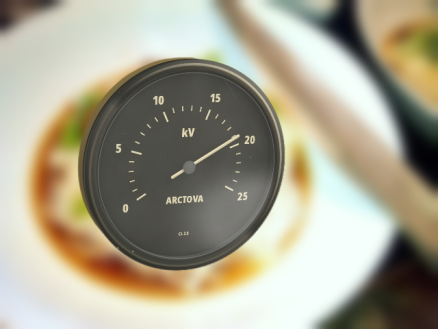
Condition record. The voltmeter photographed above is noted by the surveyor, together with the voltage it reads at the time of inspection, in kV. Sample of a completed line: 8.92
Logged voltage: 19
